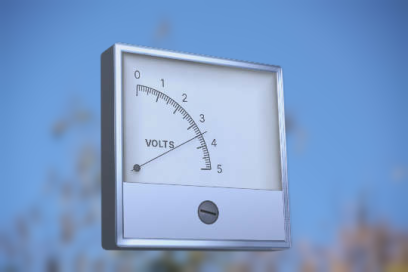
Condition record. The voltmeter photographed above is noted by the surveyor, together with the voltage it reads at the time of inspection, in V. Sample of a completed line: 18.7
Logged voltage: 3.5
